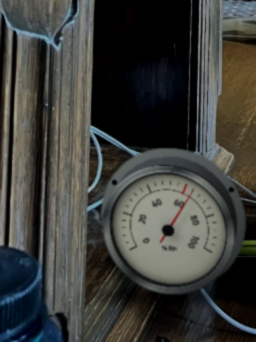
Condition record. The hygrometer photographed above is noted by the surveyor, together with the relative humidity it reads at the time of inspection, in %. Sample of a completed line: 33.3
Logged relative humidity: 64
